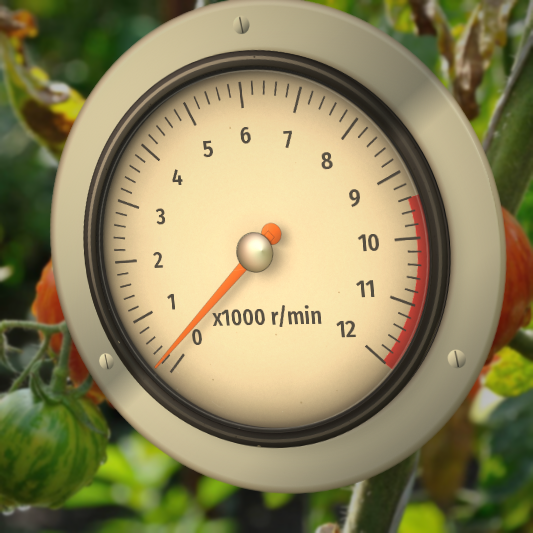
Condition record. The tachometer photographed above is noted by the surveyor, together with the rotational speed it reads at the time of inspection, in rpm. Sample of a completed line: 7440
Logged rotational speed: 200
